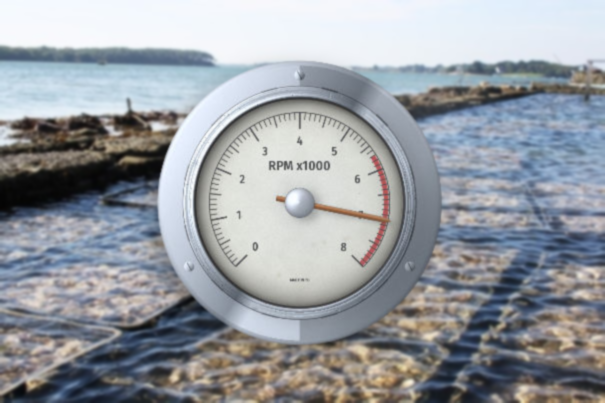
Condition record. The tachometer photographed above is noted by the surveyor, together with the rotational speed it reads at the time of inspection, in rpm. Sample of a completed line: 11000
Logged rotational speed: 7000
